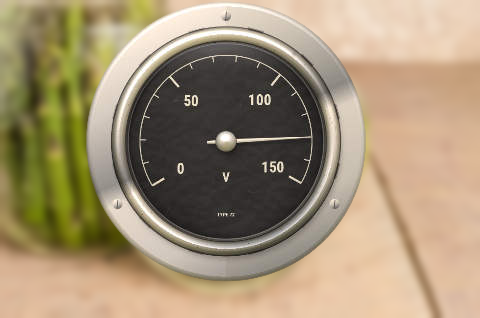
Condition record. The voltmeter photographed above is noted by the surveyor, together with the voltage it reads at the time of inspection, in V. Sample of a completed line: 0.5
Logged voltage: 130
